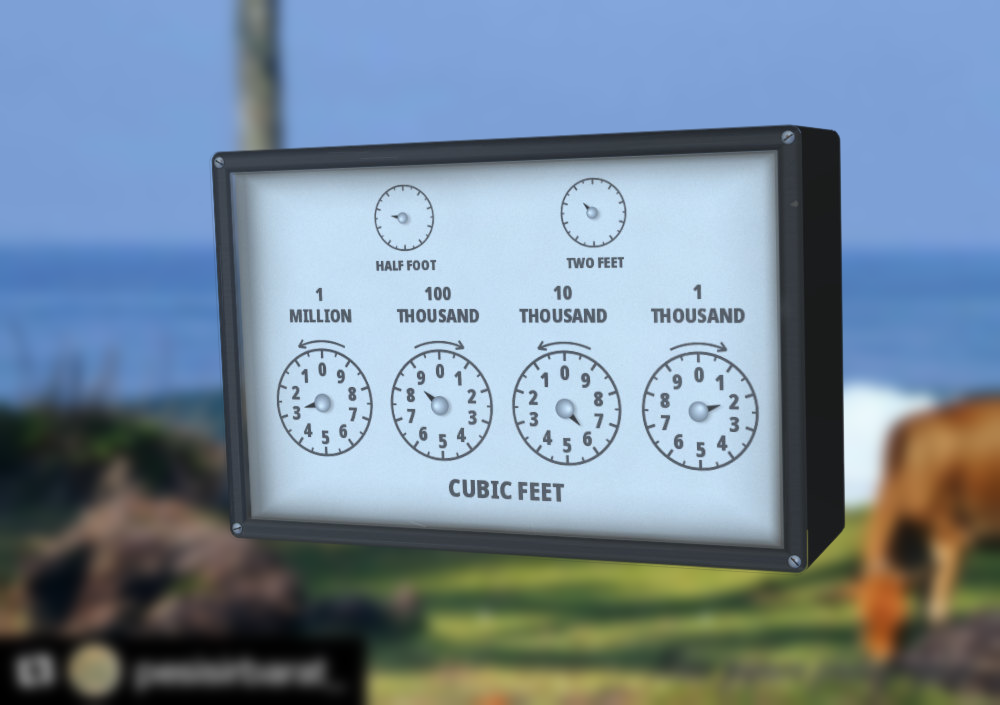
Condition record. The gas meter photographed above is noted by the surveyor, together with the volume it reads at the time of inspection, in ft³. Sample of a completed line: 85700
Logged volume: 286200
